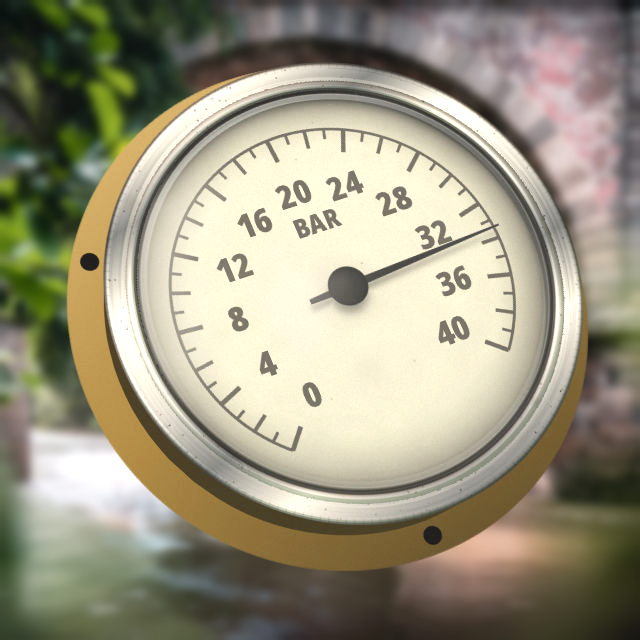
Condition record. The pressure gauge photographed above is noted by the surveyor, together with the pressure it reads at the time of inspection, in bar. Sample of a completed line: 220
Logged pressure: 33.5
